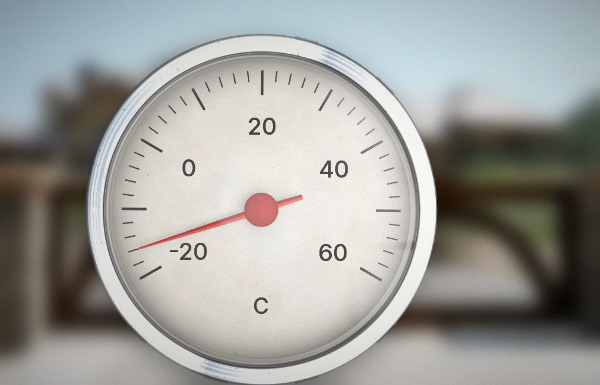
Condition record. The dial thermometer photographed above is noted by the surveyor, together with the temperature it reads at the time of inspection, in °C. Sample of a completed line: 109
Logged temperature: -16
